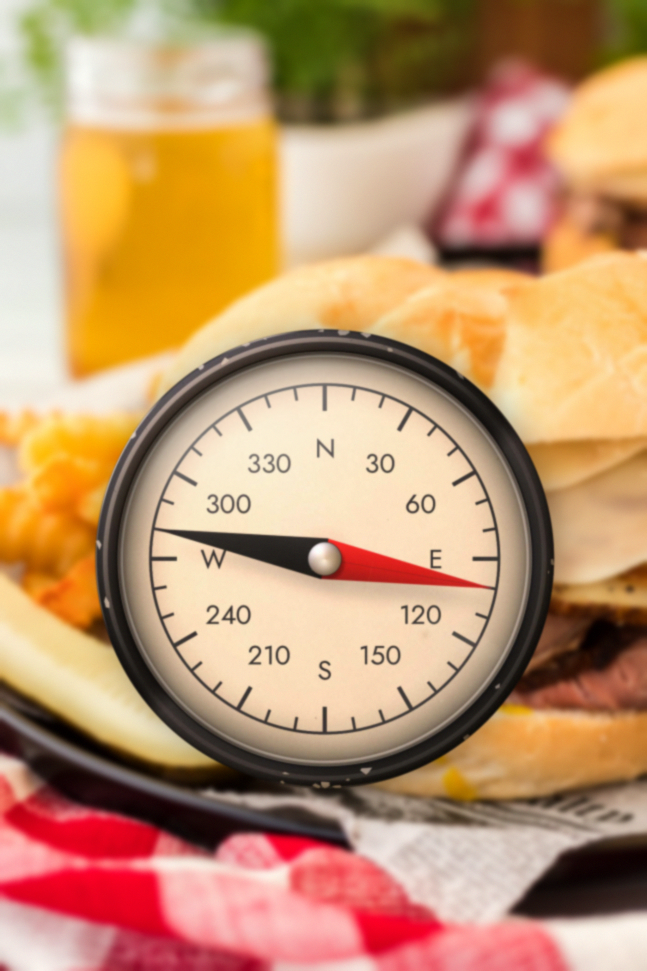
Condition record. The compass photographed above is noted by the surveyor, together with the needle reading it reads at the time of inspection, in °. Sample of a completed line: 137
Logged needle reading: 100
